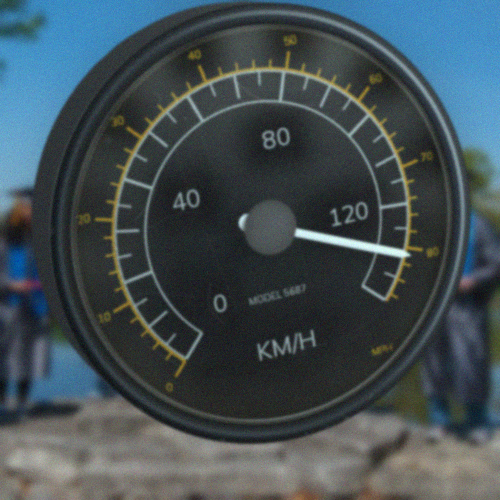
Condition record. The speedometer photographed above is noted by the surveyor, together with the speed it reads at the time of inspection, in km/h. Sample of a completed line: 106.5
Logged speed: 130
